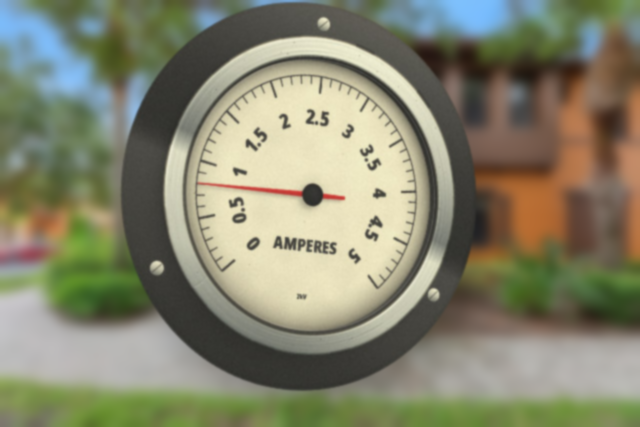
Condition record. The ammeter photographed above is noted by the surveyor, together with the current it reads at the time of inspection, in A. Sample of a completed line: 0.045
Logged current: 0.8
